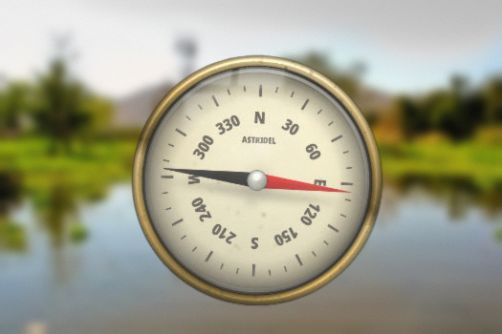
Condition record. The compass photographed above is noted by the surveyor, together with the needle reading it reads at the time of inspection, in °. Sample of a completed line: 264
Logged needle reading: 95
